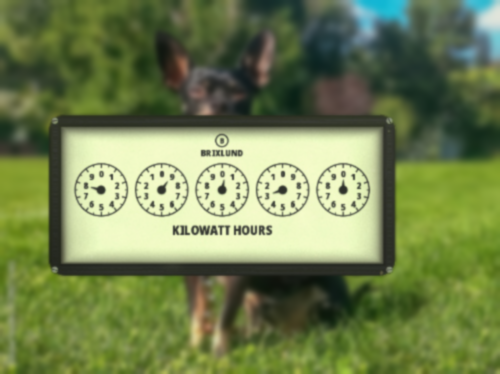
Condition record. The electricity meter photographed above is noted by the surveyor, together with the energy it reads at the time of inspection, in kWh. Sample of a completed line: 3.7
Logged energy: 79030
